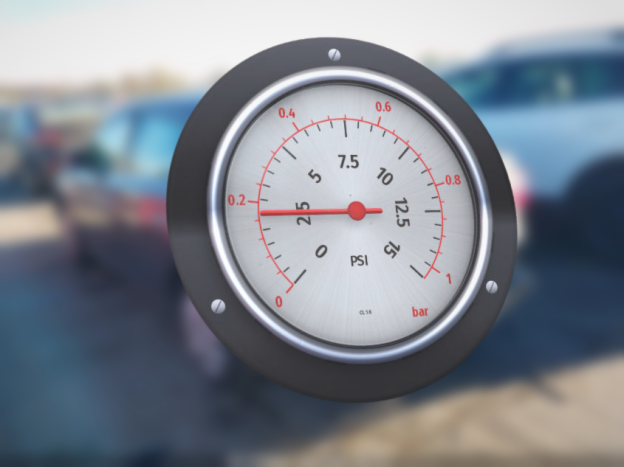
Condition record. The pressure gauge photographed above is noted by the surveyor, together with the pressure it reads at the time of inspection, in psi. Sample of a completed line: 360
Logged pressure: 2.5
